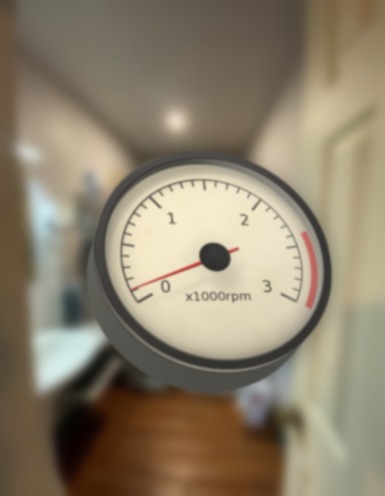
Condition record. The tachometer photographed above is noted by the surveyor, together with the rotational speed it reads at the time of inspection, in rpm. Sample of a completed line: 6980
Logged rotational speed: 100
